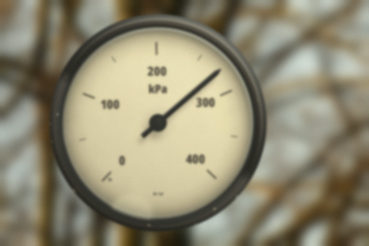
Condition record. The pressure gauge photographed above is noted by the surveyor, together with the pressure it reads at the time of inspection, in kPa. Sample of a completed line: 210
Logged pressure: 275
